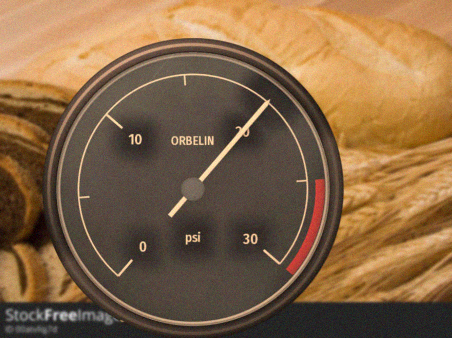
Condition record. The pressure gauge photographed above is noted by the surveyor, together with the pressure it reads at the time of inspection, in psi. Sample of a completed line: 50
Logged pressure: 20
